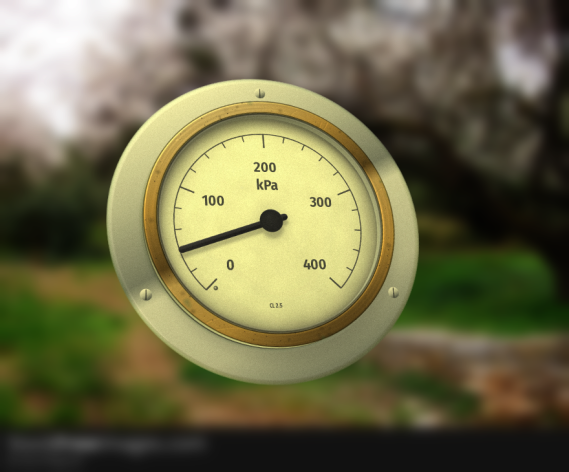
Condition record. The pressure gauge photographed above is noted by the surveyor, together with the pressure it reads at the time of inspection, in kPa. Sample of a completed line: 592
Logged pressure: 40
